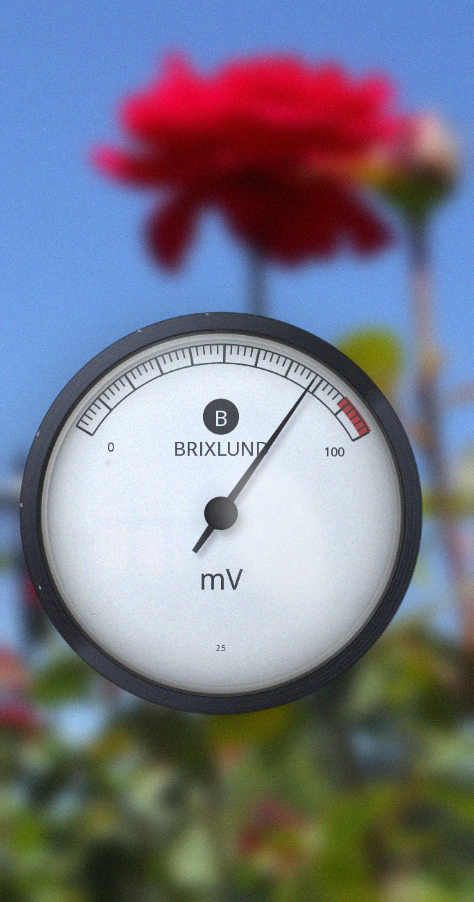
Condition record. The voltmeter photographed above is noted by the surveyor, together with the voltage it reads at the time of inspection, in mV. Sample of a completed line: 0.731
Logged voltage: 78
